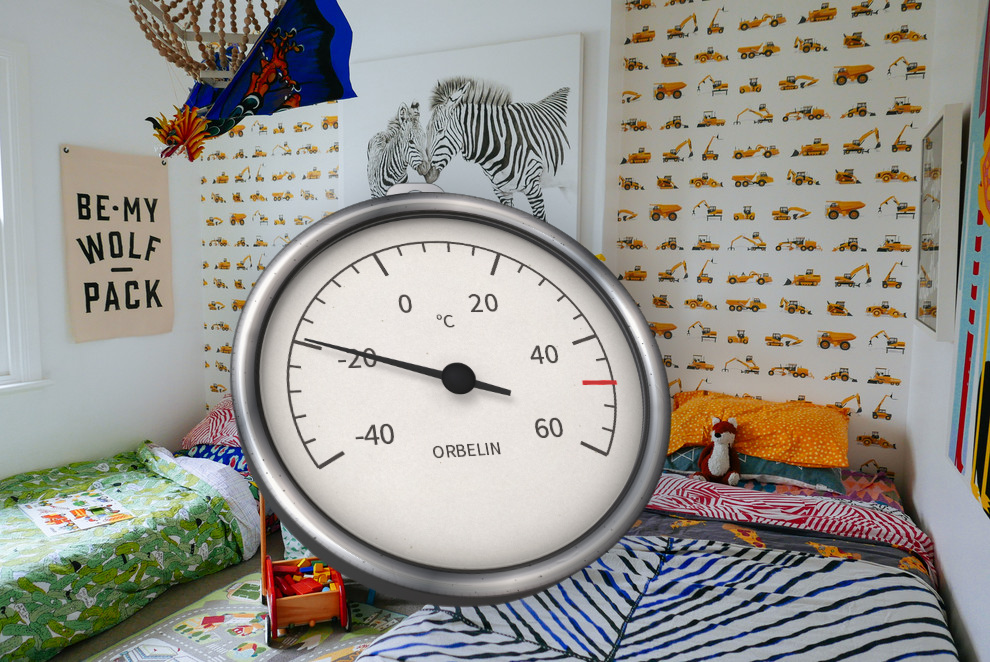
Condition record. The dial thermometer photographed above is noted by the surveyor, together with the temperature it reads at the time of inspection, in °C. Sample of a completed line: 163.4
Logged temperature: -20
